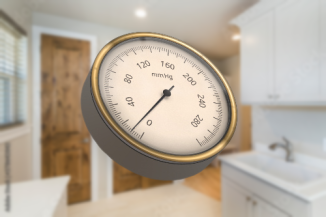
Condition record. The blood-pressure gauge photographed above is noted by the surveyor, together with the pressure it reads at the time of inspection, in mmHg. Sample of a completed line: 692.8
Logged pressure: 10
